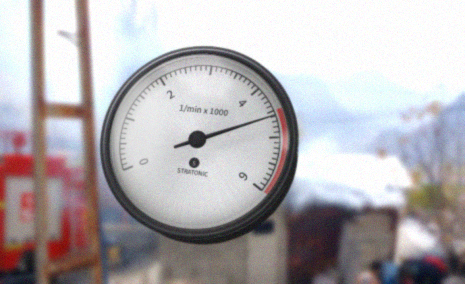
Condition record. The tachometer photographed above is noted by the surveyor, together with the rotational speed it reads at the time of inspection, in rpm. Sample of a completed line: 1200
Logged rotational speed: 4600
